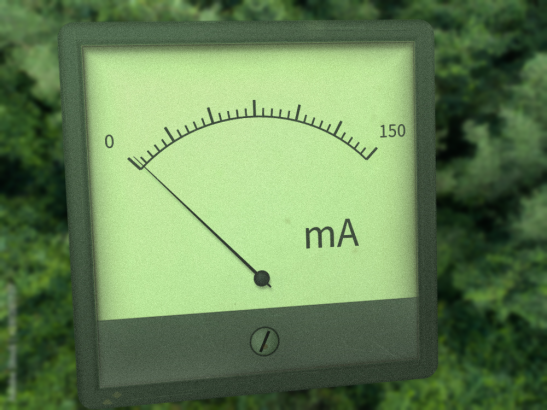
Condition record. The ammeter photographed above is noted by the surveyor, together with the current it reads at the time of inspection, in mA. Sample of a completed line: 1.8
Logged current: 2.5
